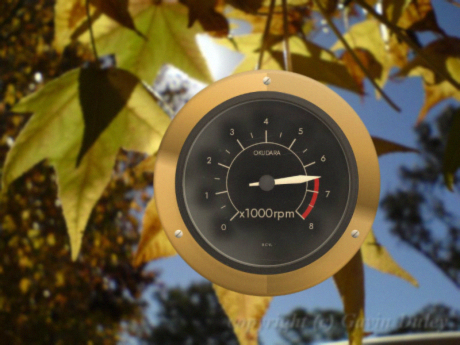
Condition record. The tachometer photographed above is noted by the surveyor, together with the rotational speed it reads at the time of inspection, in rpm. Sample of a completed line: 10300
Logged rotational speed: 6500
